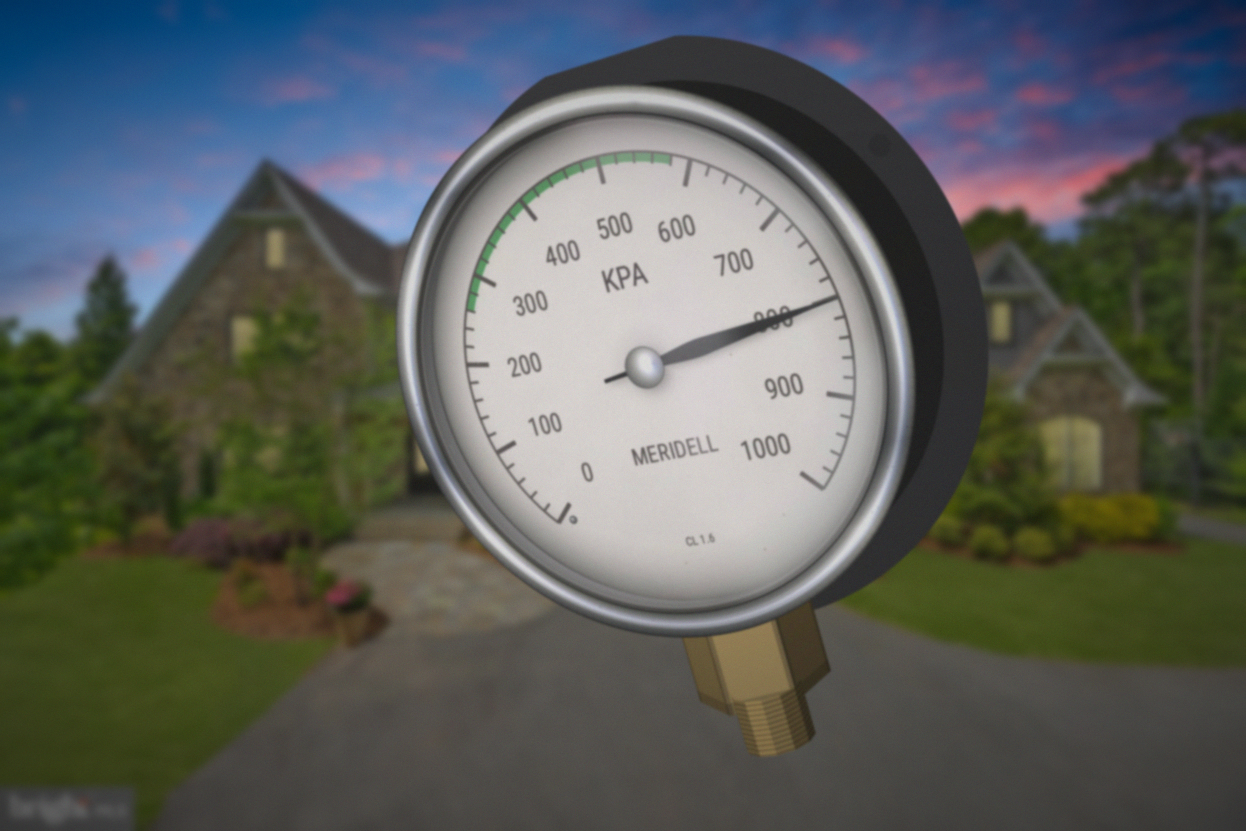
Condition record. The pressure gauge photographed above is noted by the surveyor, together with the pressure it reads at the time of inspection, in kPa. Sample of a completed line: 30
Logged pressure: 800
